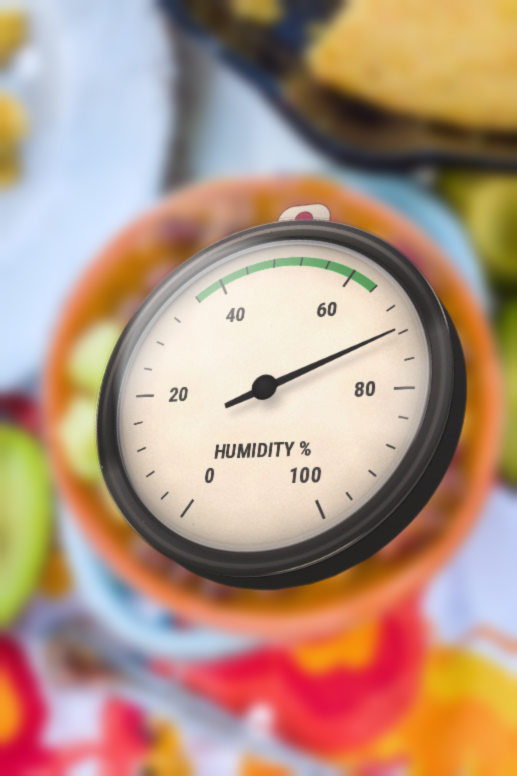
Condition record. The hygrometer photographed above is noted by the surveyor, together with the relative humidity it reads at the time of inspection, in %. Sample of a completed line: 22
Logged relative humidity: 72
